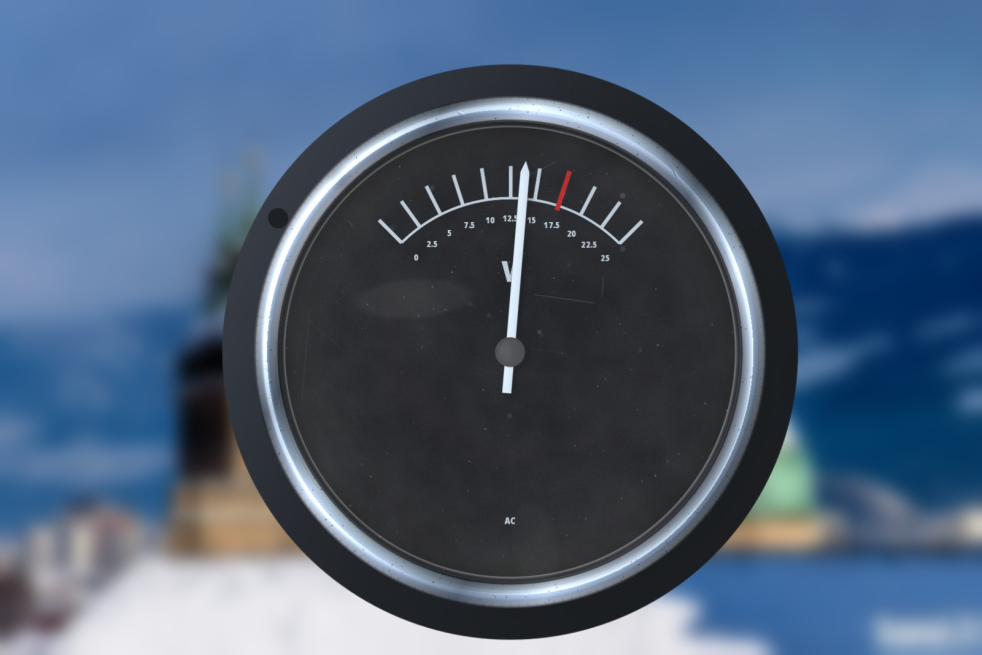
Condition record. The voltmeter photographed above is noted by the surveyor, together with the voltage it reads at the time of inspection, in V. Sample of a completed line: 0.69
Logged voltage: 13.75
